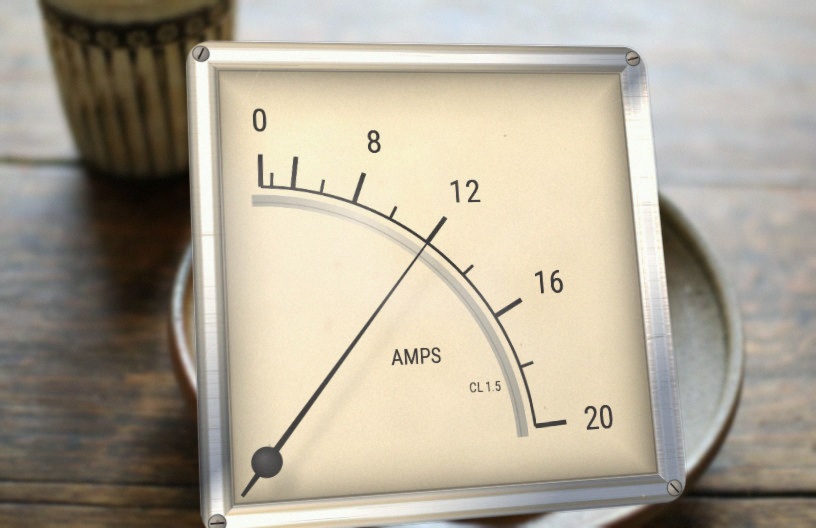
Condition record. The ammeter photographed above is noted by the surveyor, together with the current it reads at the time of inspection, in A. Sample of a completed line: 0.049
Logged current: 12
